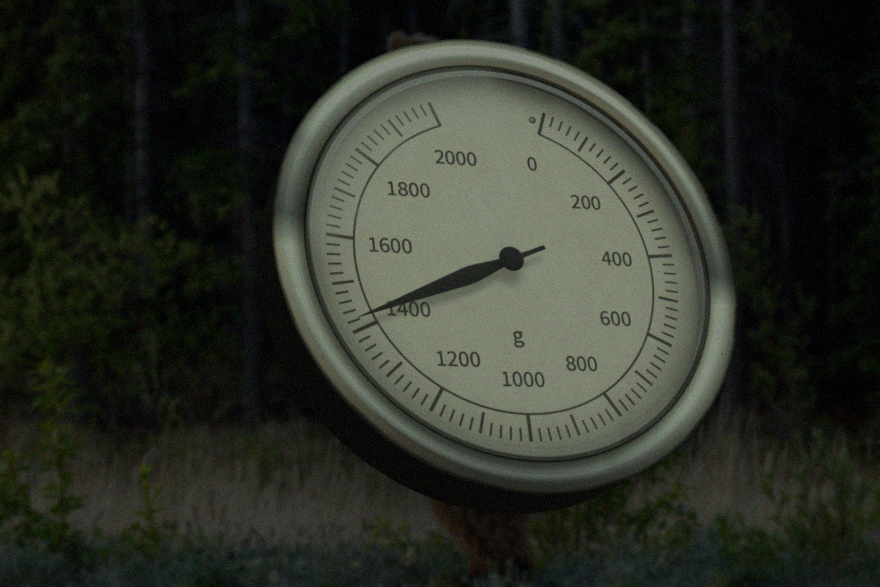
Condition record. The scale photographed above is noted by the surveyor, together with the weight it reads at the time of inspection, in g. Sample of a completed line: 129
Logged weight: 1420
